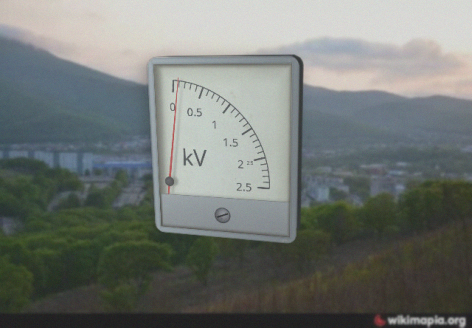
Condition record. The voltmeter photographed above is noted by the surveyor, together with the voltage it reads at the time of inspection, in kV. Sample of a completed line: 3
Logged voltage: 0.1
